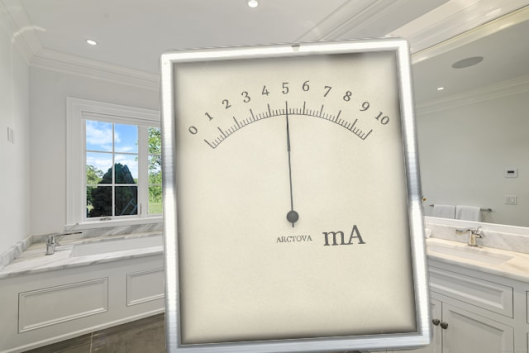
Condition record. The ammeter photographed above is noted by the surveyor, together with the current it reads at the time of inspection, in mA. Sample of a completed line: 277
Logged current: 5
